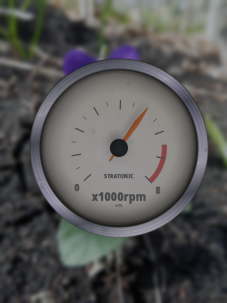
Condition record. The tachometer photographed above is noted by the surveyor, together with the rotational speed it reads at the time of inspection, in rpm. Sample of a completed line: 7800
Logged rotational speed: 5000
